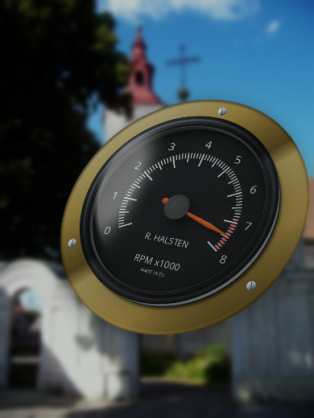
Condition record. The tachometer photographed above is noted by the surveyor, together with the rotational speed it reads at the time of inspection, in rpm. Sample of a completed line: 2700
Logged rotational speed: 7500
